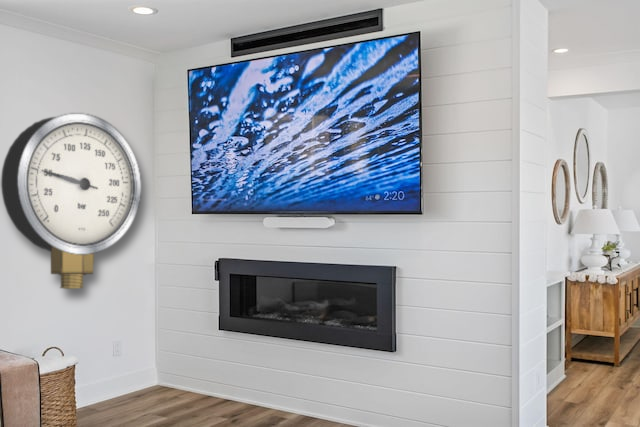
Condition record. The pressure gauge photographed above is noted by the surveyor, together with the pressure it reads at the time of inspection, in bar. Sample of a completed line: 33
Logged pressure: 50
